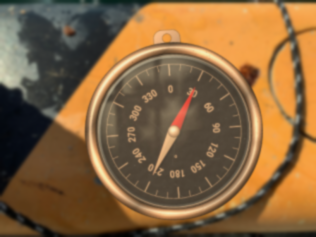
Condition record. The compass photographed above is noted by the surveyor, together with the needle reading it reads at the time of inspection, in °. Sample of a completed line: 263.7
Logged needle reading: 30
